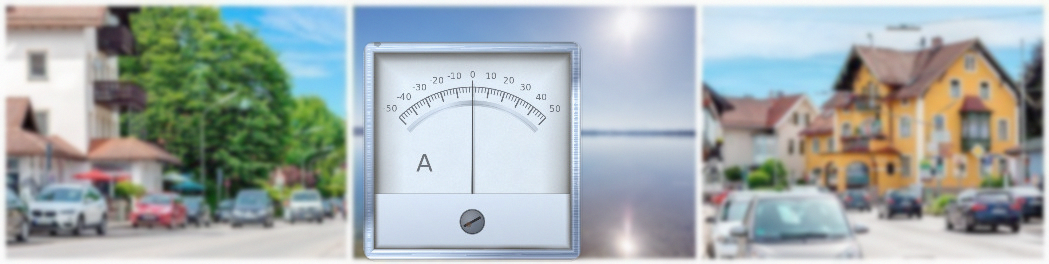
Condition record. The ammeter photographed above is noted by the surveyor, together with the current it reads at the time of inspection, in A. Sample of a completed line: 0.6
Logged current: 0
